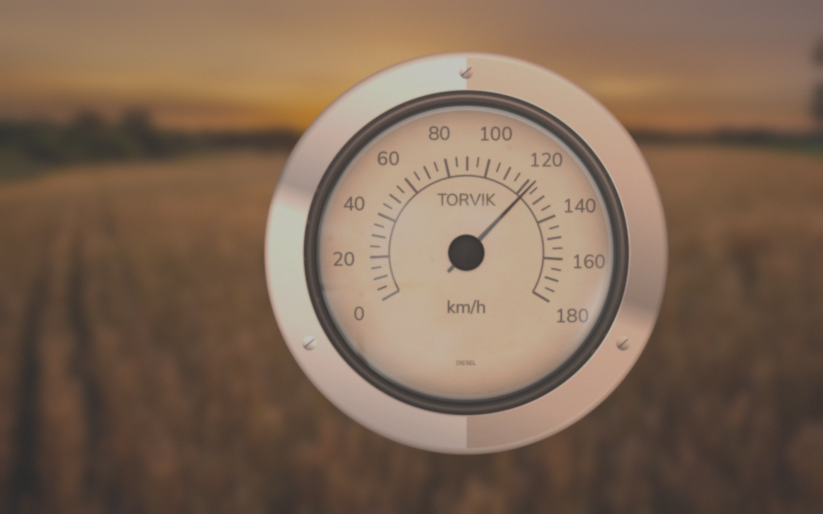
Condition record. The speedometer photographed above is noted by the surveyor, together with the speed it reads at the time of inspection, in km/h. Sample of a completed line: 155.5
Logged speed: 122.5
